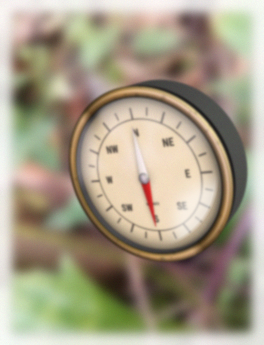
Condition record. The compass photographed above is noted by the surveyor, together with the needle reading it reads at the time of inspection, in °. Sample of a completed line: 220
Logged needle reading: 180
